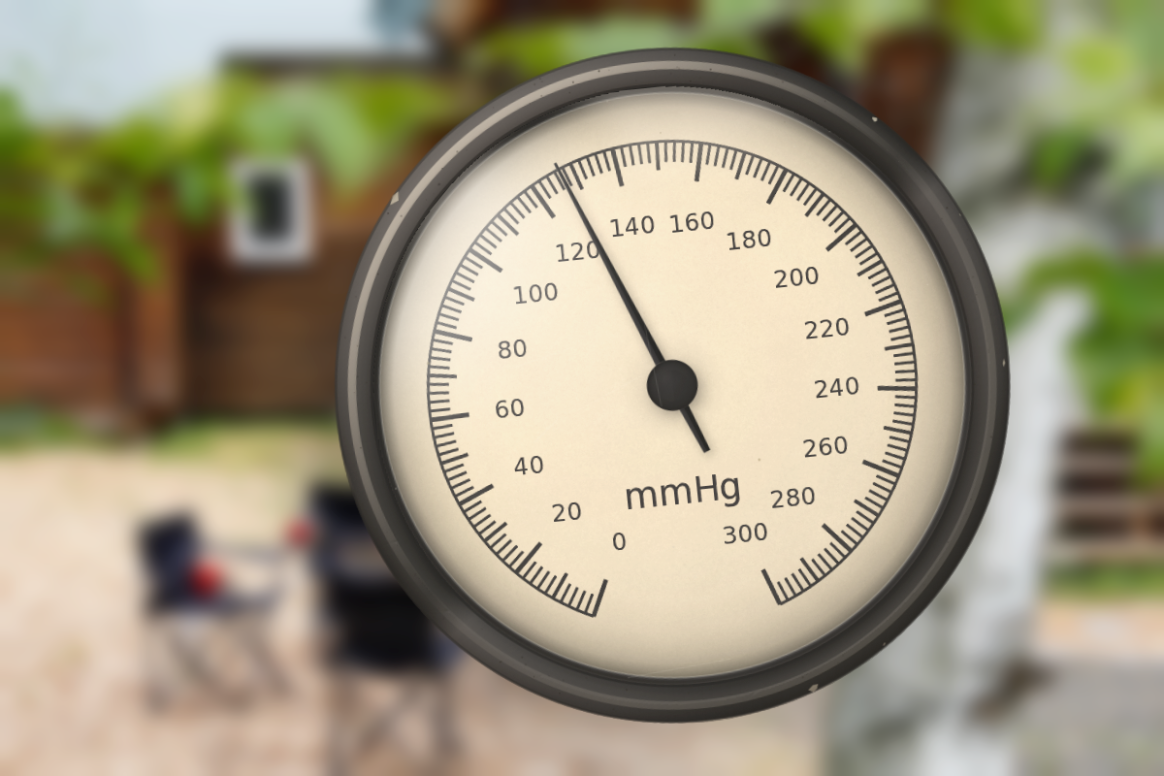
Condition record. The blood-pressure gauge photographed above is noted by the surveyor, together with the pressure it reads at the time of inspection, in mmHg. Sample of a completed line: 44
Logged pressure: 127
